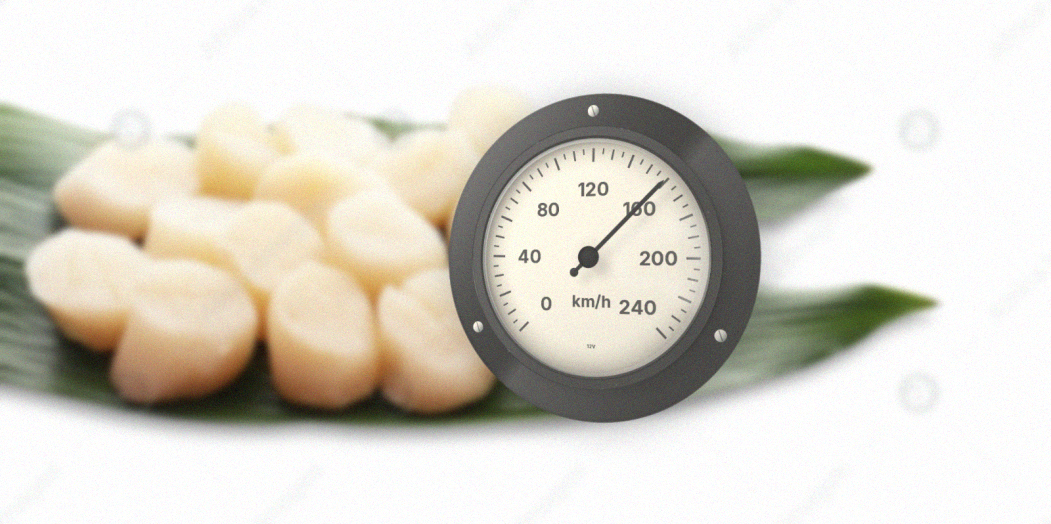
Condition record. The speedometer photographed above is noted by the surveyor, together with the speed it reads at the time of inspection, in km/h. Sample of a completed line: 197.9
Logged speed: 160
